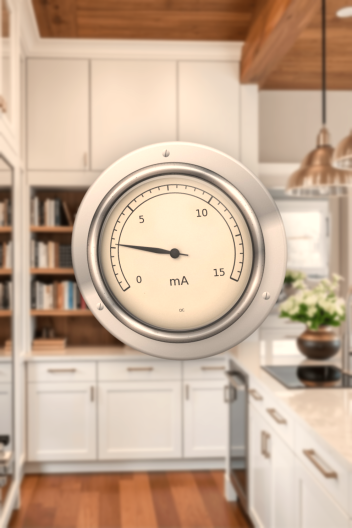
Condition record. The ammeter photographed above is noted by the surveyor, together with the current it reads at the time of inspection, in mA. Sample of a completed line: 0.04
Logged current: 2.75
